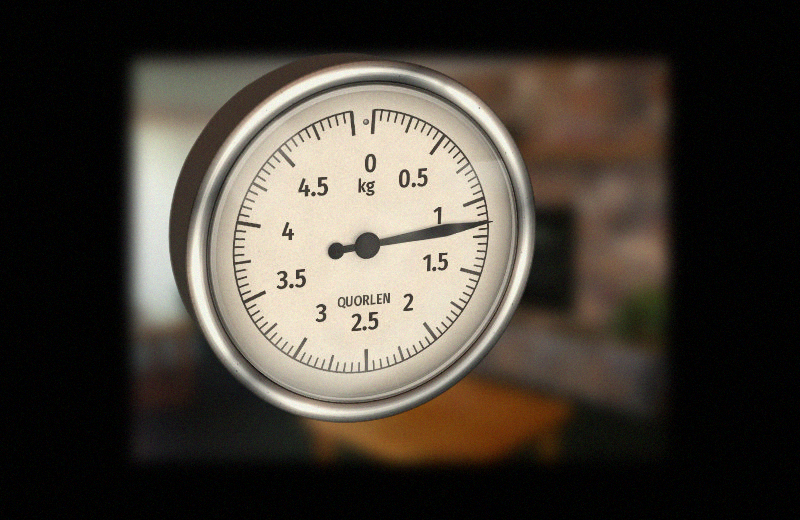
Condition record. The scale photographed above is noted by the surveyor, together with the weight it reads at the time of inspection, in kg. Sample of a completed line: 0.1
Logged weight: 1.15
